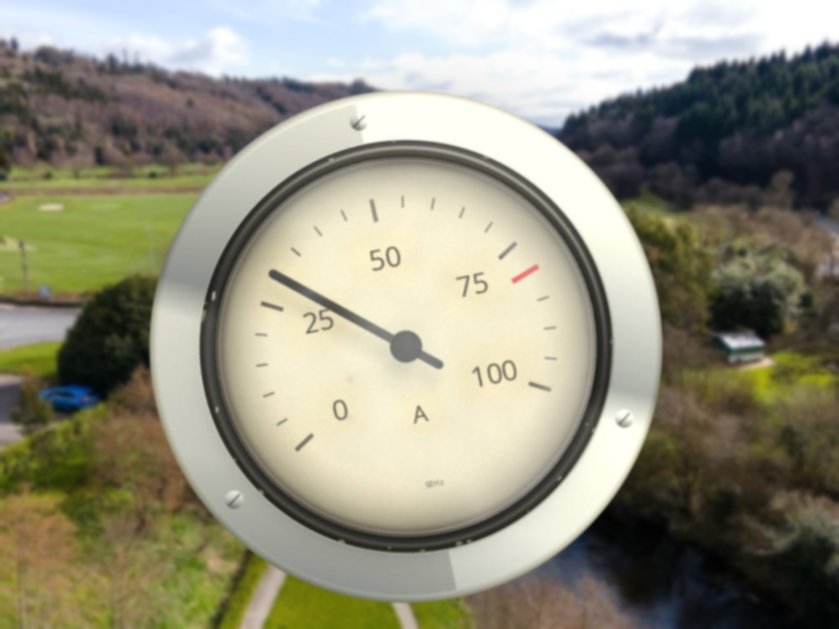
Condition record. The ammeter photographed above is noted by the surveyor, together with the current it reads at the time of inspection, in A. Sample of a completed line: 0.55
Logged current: 30
